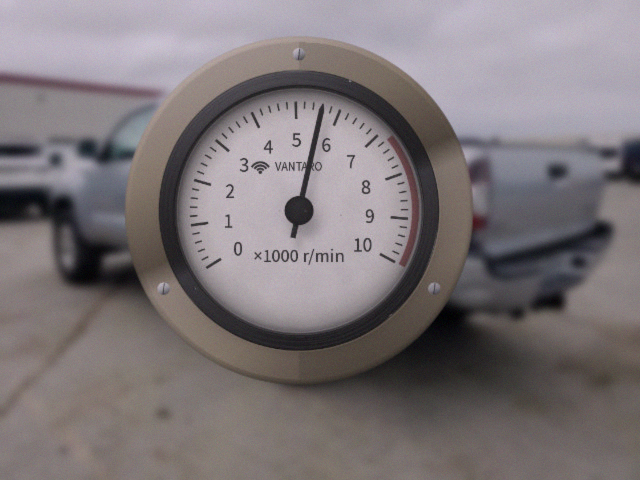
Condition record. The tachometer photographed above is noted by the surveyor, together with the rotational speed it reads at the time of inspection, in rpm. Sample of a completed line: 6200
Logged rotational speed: 5600
